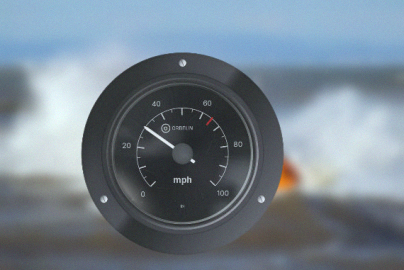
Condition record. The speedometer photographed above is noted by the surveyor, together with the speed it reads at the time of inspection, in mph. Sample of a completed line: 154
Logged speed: 30
